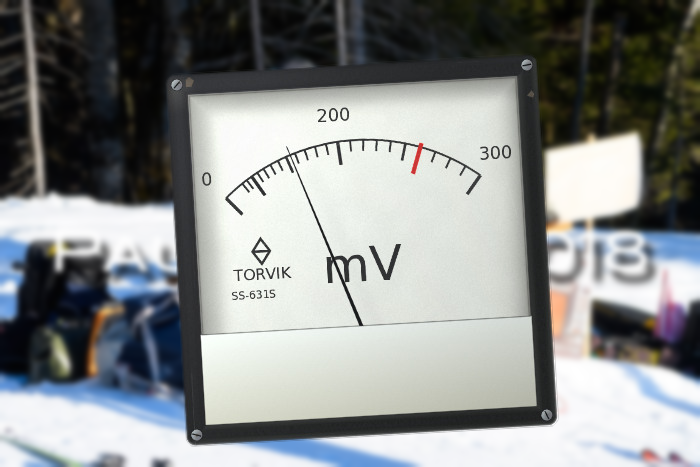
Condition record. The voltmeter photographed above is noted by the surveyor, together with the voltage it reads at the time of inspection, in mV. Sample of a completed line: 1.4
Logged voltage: 155
